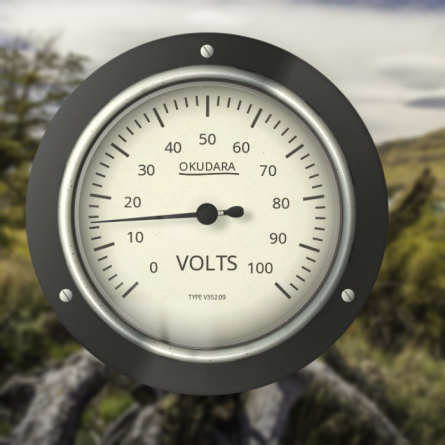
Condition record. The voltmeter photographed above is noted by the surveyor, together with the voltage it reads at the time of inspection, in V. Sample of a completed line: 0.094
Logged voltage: 15
